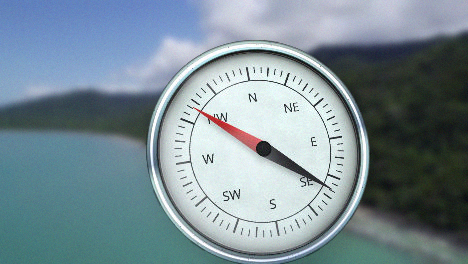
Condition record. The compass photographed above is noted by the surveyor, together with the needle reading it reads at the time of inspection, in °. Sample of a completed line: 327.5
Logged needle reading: 310
